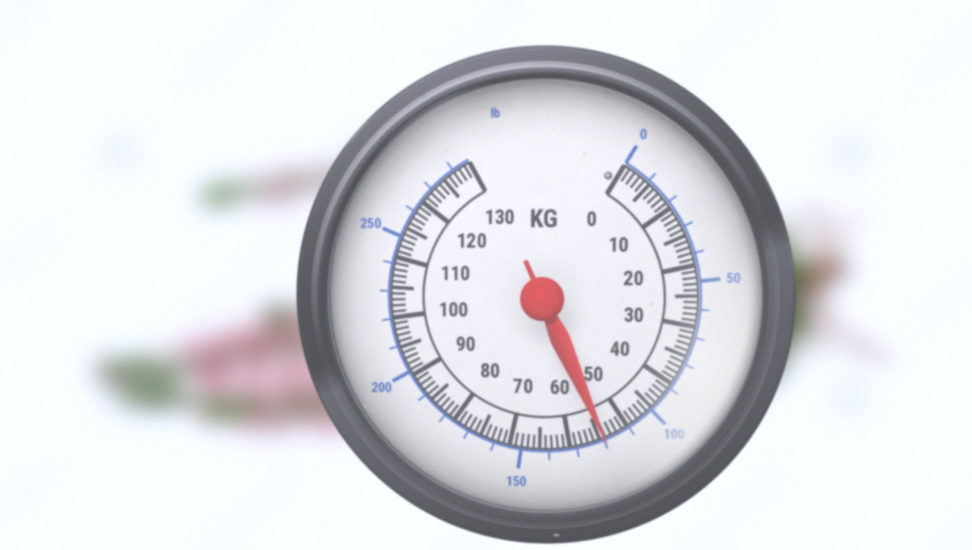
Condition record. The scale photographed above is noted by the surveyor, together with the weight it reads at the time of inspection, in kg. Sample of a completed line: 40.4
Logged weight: 54
